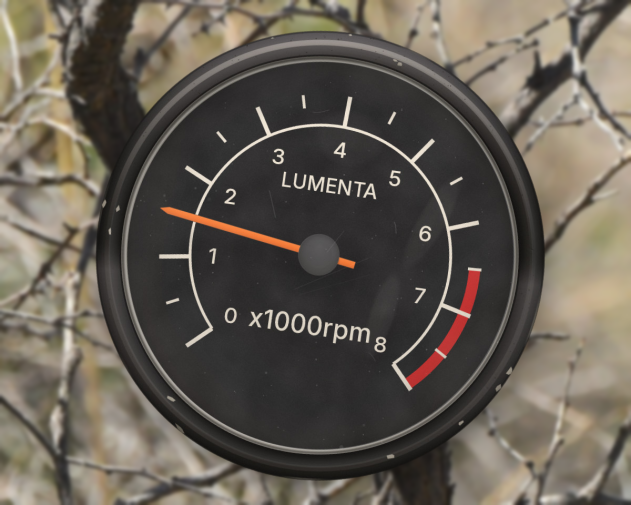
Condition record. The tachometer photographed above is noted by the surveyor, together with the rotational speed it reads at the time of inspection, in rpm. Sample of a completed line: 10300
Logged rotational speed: 1500
